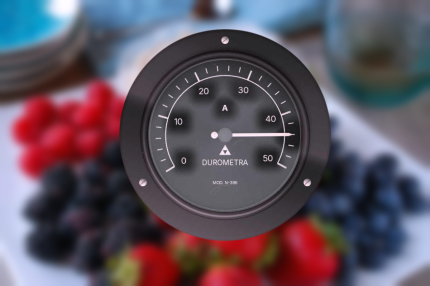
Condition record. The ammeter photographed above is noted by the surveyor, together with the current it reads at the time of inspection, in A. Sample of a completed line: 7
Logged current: 44
